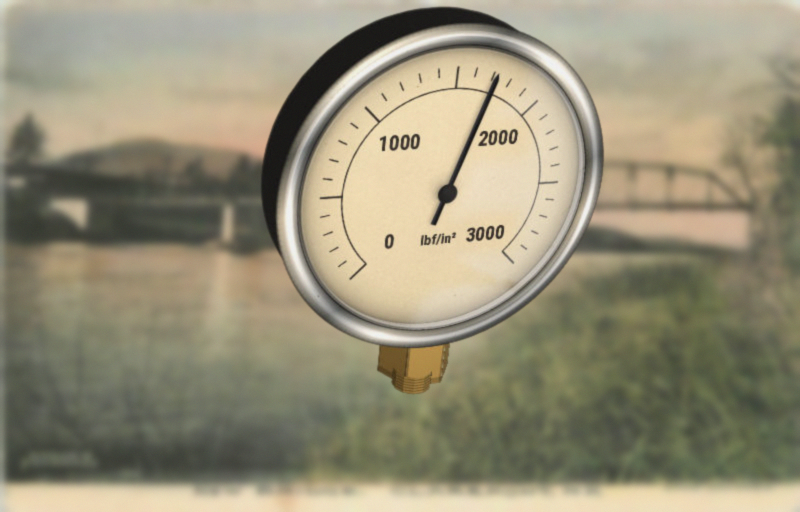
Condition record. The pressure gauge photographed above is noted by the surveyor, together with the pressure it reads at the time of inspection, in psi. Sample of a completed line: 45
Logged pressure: 1700
